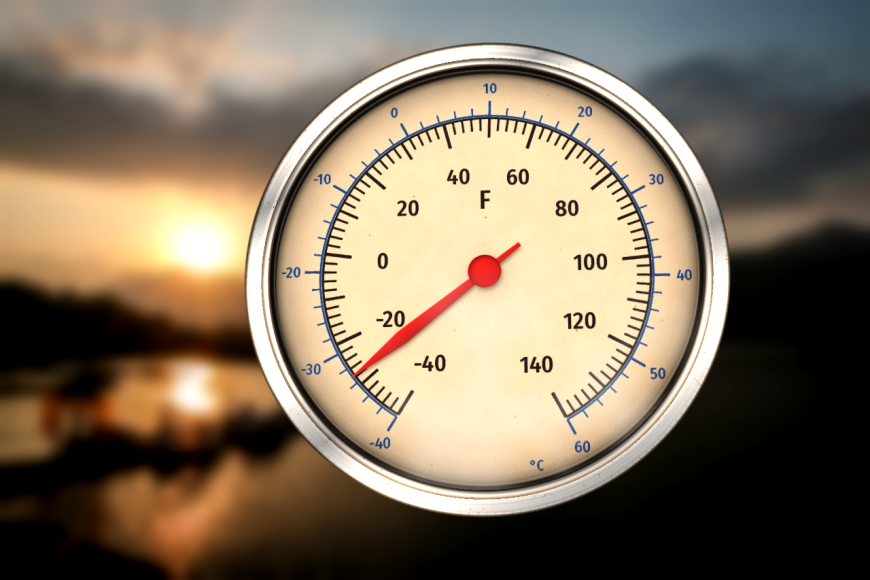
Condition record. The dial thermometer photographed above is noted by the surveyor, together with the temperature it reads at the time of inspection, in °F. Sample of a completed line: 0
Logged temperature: -28
